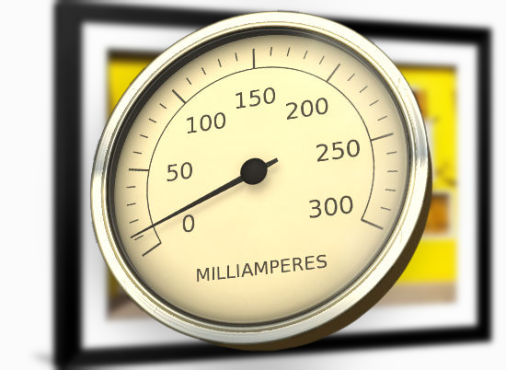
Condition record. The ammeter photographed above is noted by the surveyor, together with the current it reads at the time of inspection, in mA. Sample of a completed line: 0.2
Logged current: 10
